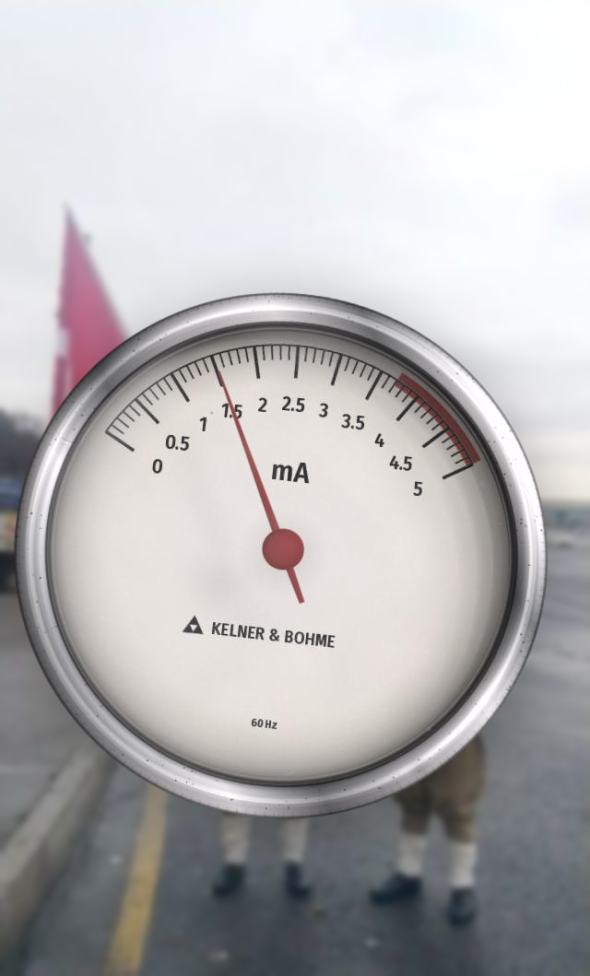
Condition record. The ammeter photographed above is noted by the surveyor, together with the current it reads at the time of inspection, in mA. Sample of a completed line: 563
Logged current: 1.5
